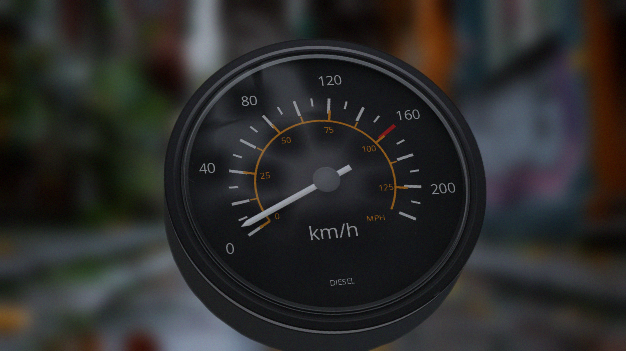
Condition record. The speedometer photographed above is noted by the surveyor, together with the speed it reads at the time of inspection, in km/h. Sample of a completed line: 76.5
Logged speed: 5
